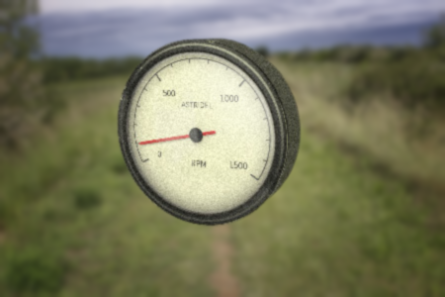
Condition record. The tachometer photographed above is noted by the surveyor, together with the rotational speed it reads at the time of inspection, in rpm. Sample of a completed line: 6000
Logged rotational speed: 100
